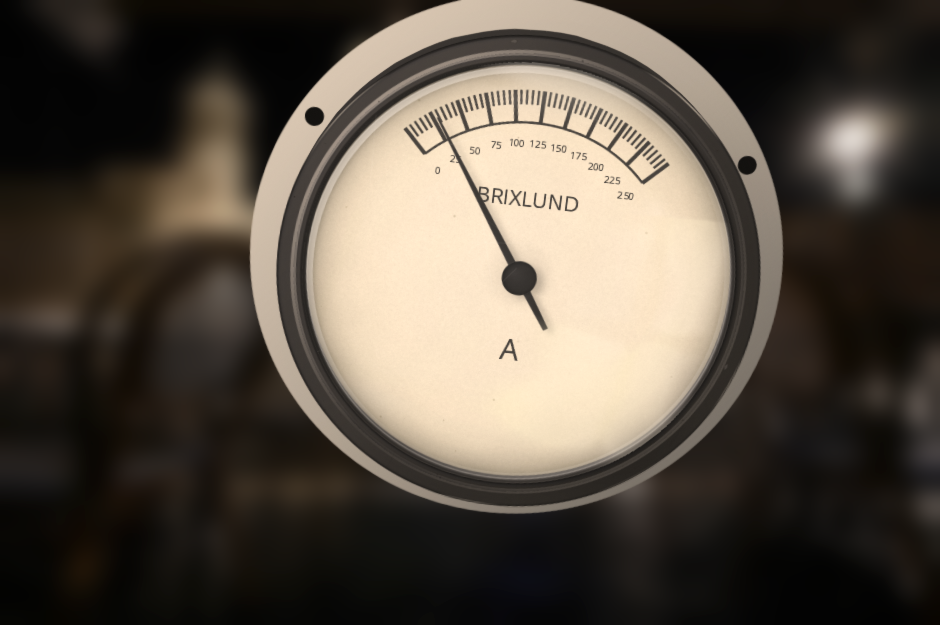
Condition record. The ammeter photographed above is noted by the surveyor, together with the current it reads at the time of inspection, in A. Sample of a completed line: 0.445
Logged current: 30
